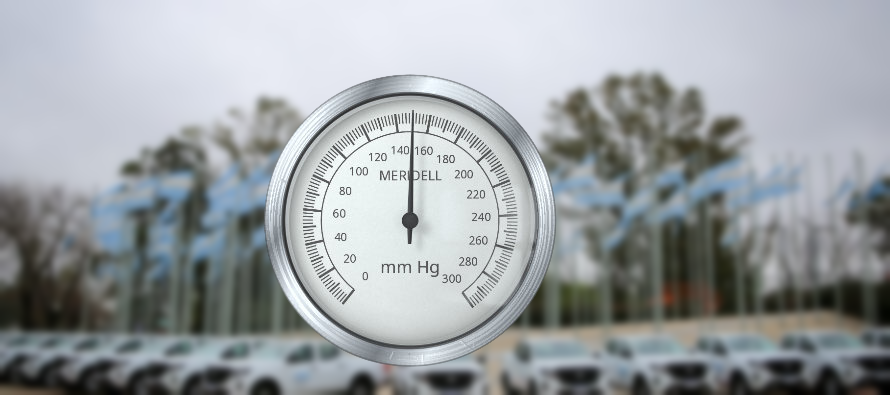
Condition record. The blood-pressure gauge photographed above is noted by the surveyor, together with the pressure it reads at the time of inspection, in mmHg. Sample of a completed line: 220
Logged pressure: 150
